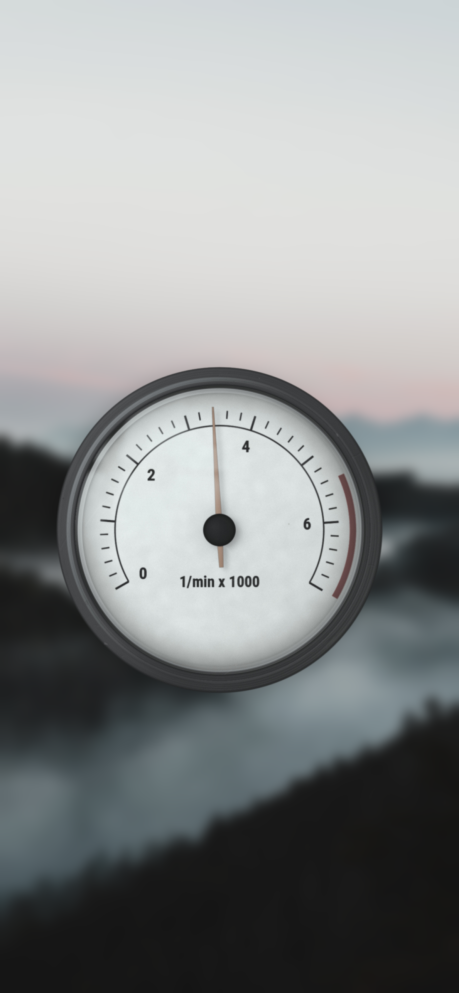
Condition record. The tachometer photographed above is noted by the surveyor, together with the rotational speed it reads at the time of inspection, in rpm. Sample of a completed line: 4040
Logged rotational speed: 3400
